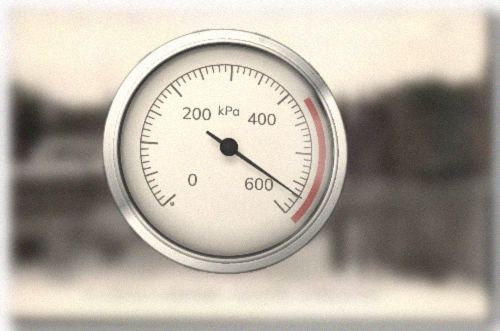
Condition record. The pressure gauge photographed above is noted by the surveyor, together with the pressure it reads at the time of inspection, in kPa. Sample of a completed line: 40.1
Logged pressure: 570
